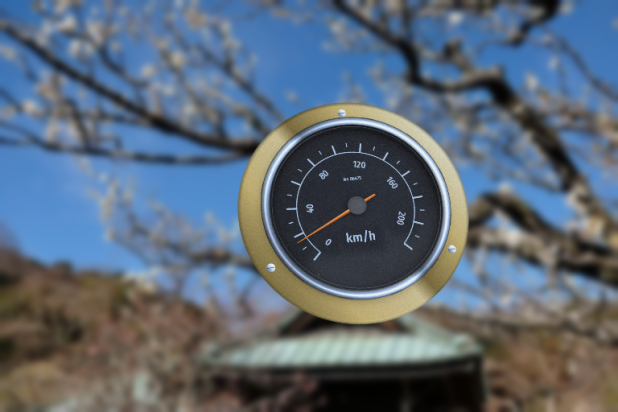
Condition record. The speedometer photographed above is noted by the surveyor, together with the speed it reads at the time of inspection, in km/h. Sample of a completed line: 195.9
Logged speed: 15
